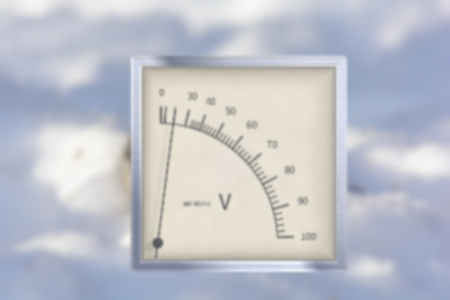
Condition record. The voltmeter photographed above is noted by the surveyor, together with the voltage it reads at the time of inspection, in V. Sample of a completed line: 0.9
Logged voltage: 20
